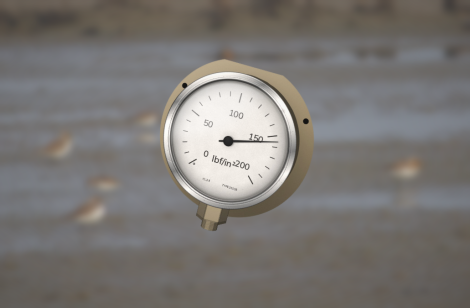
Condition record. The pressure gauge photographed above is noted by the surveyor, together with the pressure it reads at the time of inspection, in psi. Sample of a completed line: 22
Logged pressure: 155
